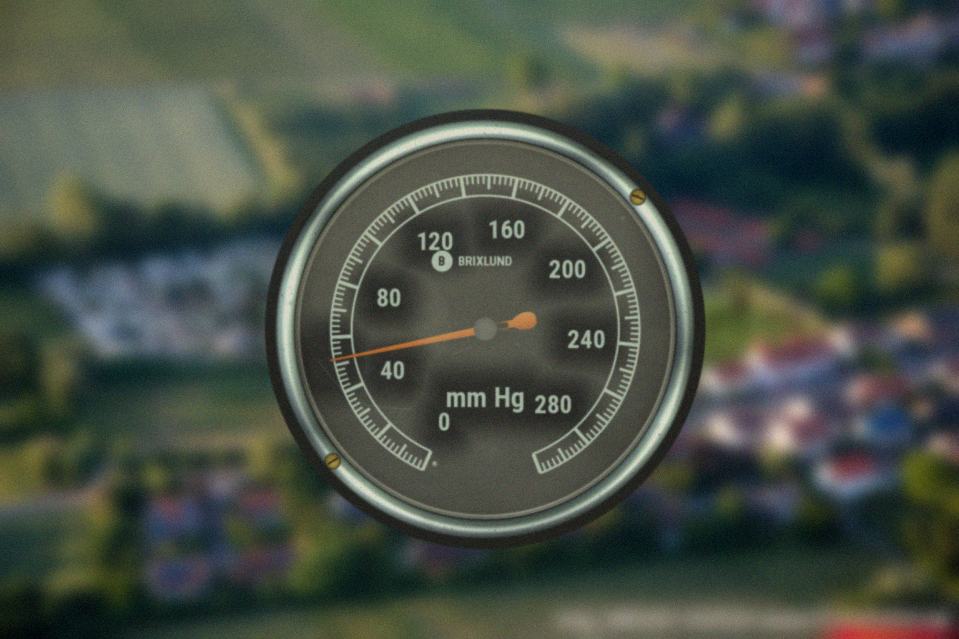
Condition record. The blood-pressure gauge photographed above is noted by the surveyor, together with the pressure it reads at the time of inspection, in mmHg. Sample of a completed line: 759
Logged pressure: 52
